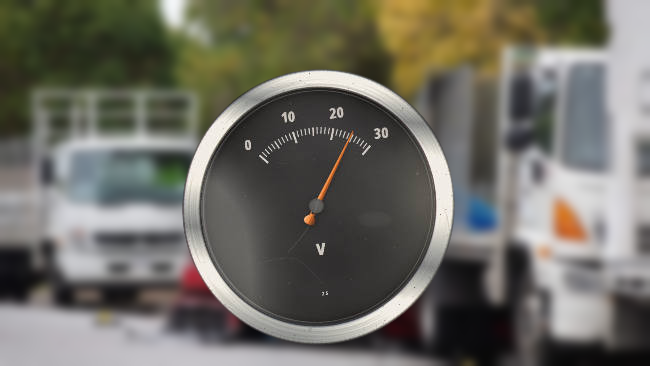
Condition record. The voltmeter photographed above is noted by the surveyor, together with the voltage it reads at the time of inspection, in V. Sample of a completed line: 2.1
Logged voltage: 25
